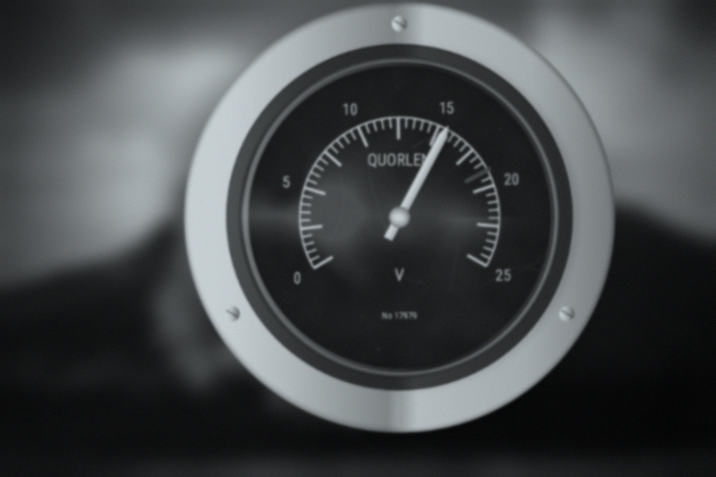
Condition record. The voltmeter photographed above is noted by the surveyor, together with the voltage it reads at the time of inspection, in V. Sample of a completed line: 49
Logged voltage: 15.5
